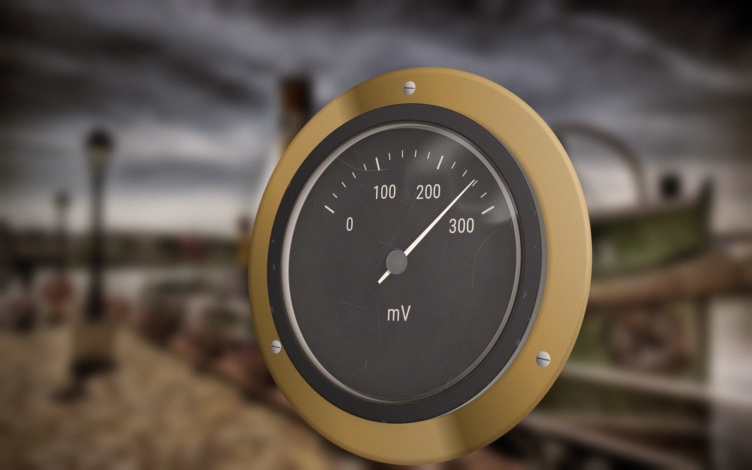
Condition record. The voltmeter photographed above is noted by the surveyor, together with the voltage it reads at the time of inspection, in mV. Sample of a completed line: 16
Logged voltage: 260
